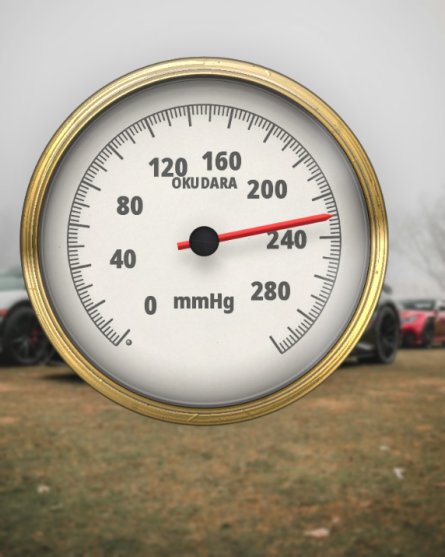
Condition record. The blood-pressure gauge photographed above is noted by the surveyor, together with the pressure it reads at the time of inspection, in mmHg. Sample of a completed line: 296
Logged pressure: 230
